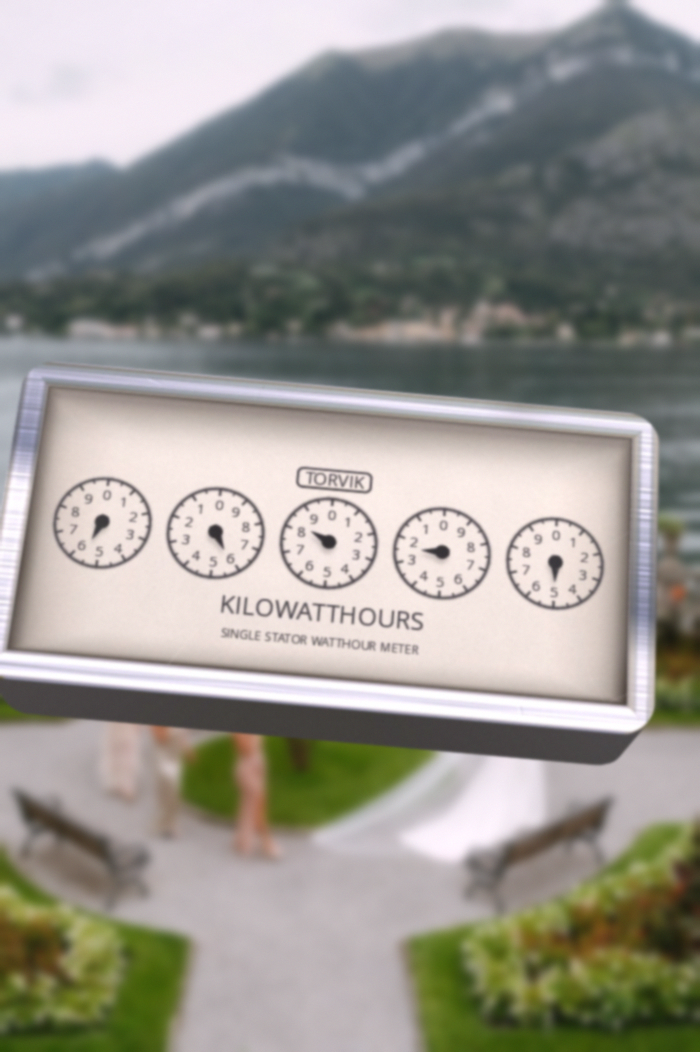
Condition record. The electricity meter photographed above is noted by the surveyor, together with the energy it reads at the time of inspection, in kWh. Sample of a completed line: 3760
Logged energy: 55825
